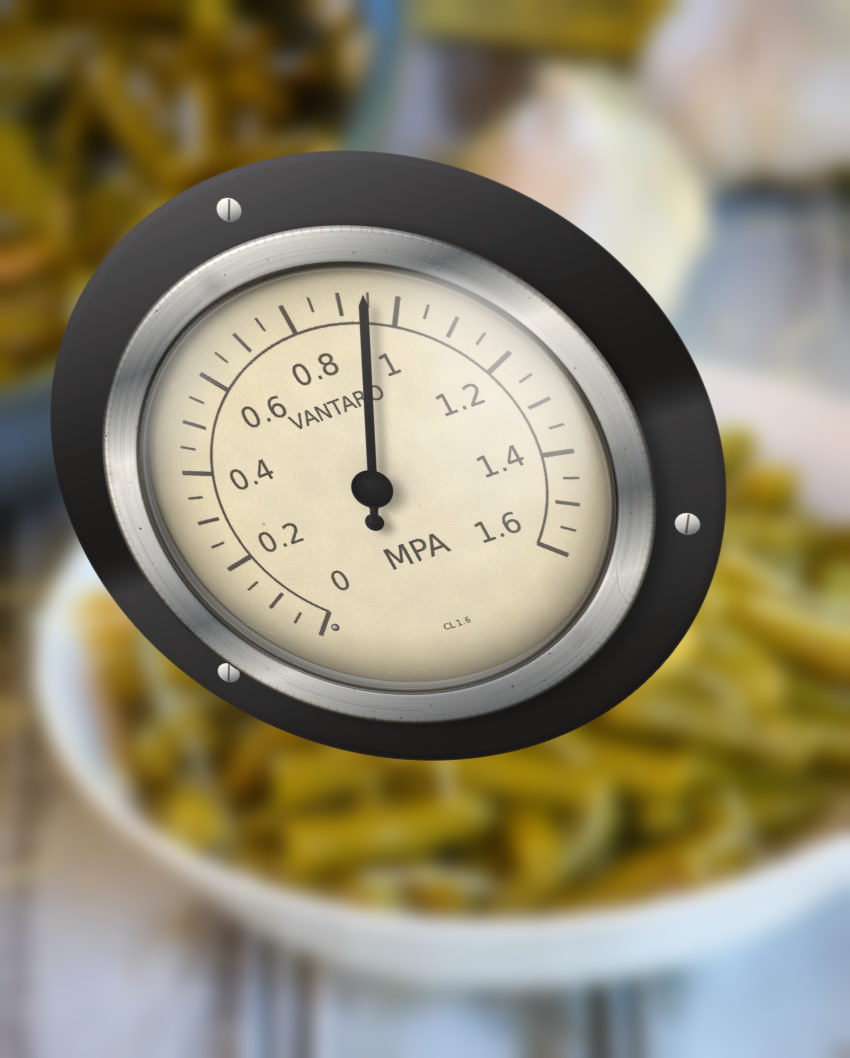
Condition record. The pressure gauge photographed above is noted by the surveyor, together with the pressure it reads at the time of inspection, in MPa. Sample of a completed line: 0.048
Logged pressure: 0.95
